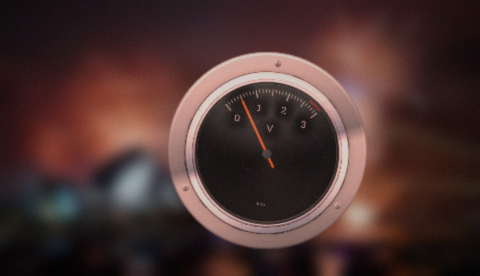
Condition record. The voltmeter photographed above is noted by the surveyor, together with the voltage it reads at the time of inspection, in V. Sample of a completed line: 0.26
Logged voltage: 0.5
